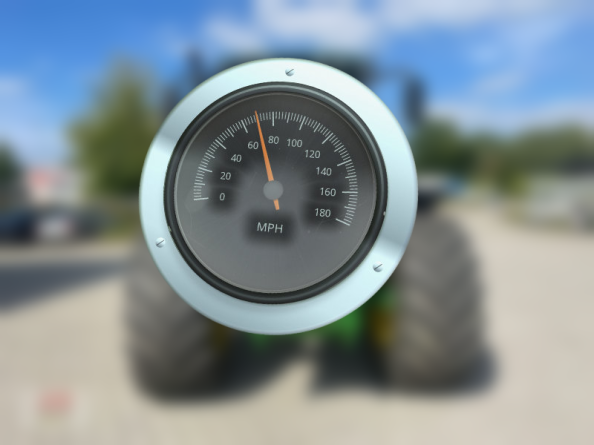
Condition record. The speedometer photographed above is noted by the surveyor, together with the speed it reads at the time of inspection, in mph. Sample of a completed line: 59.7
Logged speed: 70
